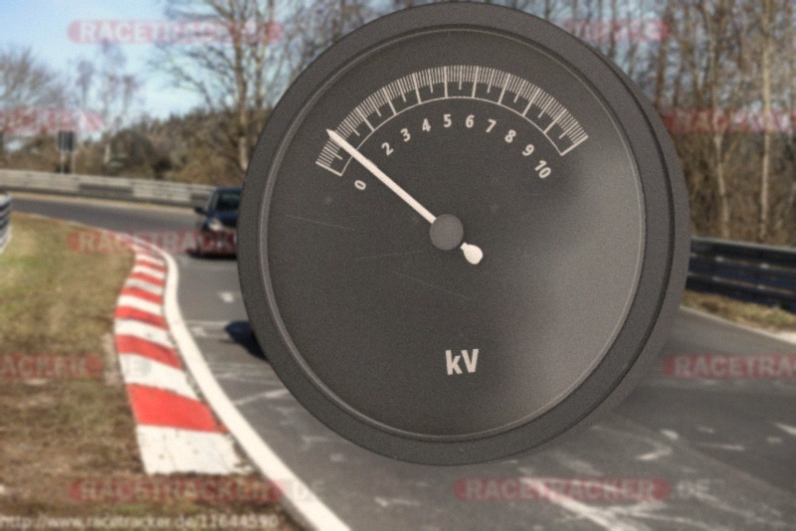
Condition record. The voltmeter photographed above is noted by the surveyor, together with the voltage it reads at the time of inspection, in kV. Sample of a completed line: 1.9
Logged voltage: 1
